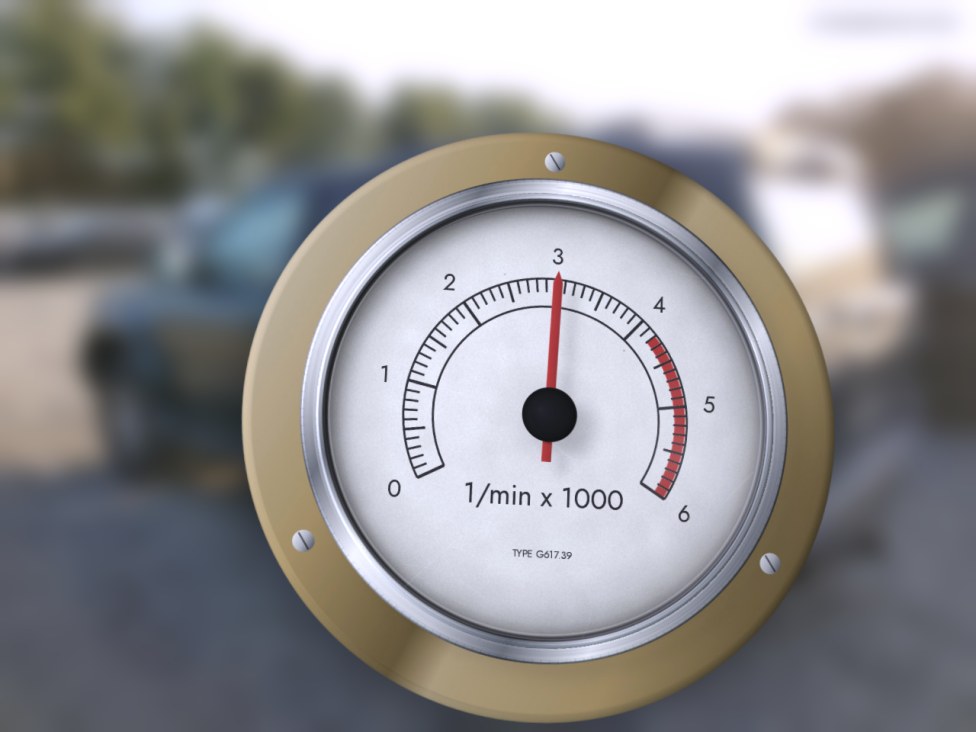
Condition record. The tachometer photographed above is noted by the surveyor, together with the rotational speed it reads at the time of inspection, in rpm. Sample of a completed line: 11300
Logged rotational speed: 3000
